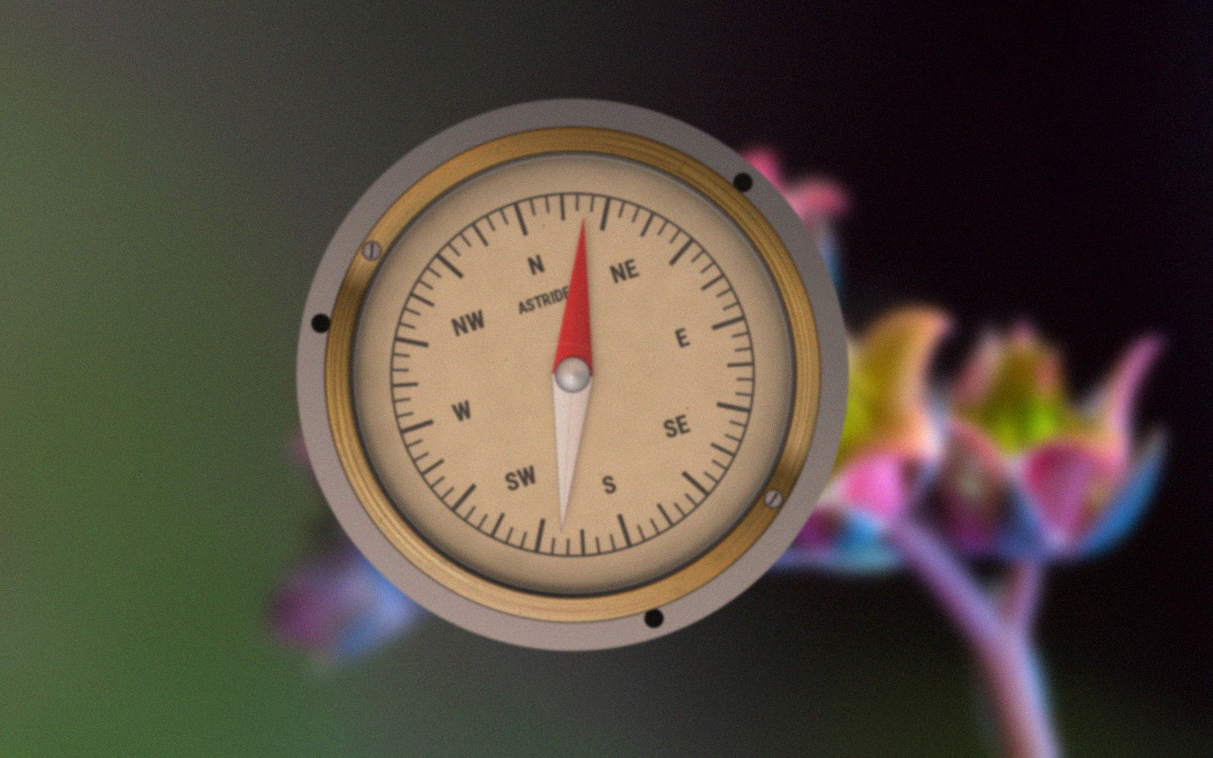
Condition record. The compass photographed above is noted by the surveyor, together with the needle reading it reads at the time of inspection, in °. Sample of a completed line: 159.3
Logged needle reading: 22.5
